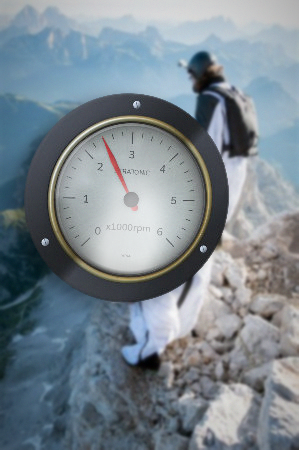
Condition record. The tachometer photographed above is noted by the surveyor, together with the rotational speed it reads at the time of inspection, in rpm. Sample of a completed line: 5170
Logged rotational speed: 2400
